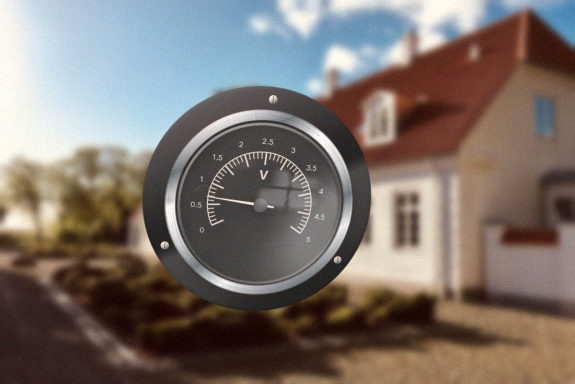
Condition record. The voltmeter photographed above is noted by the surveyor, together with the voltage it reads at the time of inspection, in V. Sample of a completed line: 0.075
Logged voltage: 0.7
